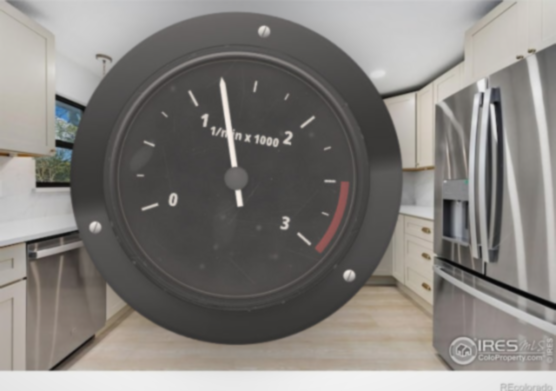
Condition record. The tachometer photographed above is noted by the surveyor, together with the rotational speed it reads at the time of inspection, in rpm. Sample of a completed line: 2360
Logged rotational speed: 1250
